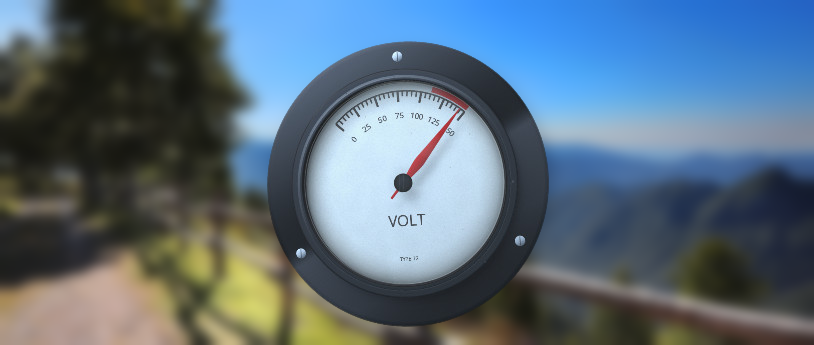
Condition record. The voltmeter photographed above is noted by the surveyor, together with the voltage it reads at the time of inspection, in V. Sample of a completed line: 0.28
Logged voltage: 145
